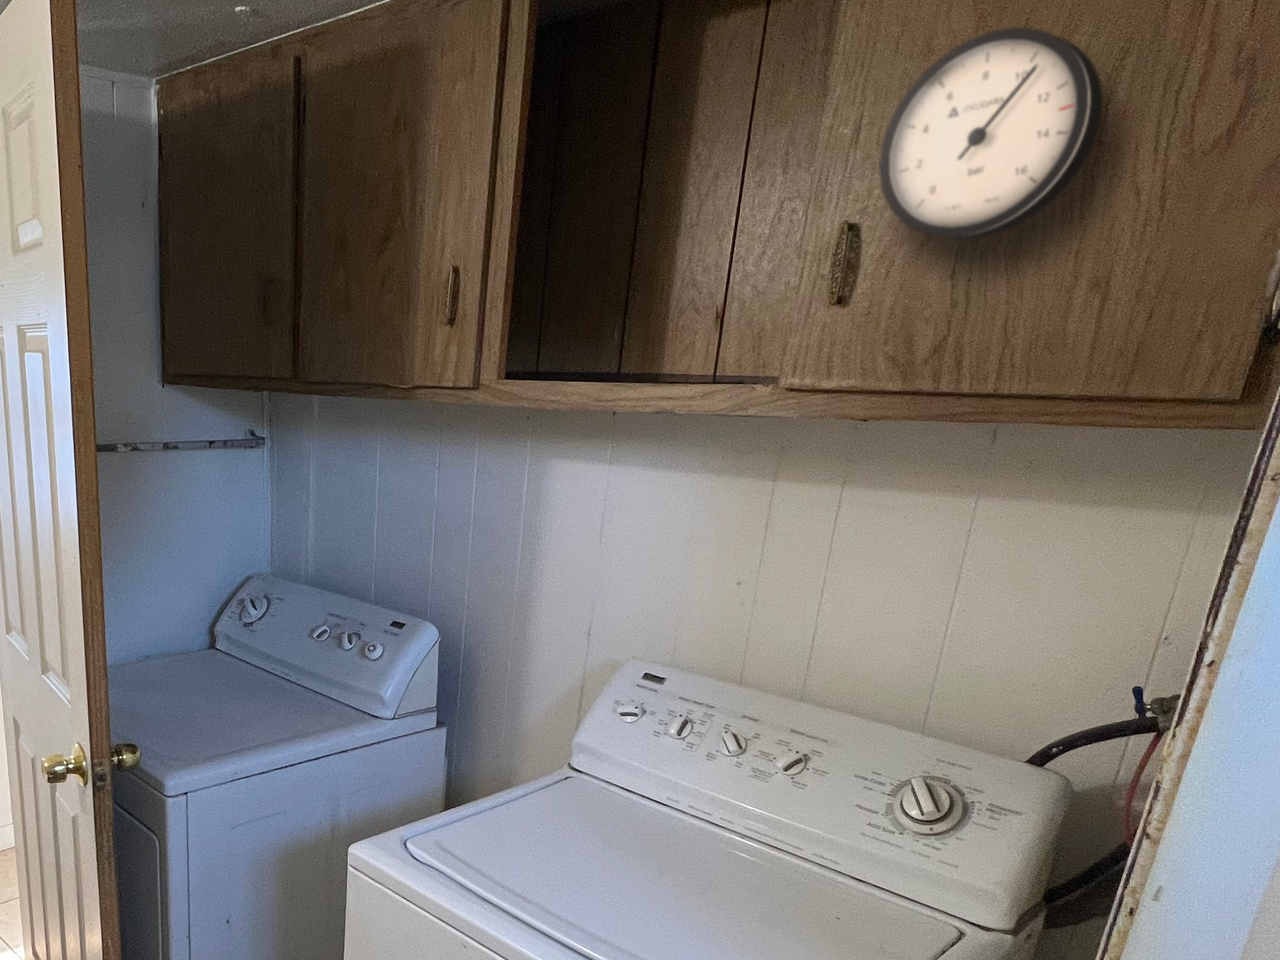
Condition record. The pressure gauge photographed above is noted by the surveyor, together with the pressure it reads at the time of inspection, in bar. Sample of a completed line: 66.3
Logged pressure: 10.5
